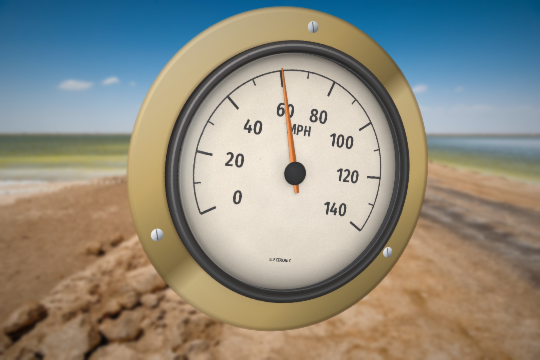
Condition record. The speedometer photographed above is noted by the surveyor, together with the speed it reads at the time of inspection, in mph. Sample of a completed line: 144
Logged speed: 60
